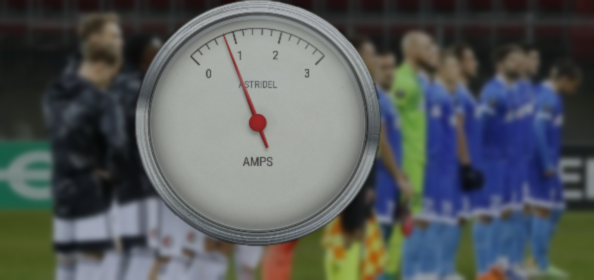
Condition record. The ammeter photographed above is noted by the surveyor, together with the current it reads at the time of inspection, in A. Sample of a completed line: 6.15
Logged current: 0.8
